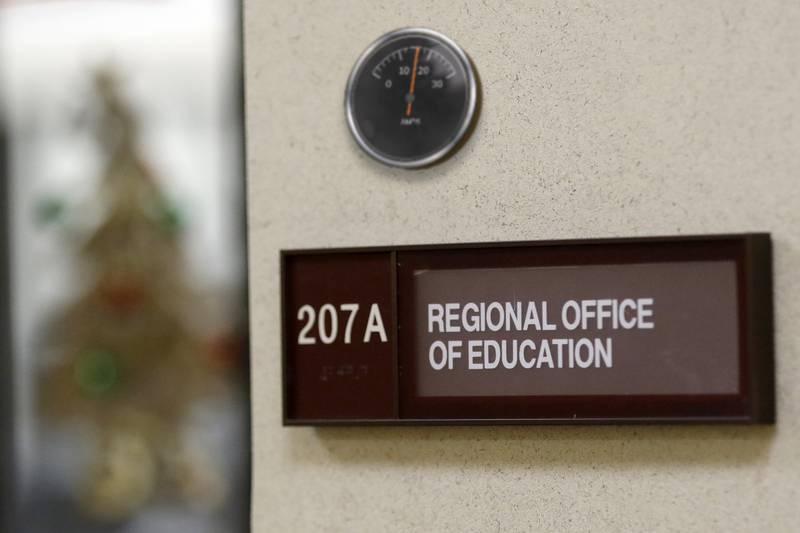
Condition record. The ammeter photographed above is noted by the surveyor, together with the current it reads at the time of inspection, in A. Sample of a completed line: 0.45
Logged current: 16
